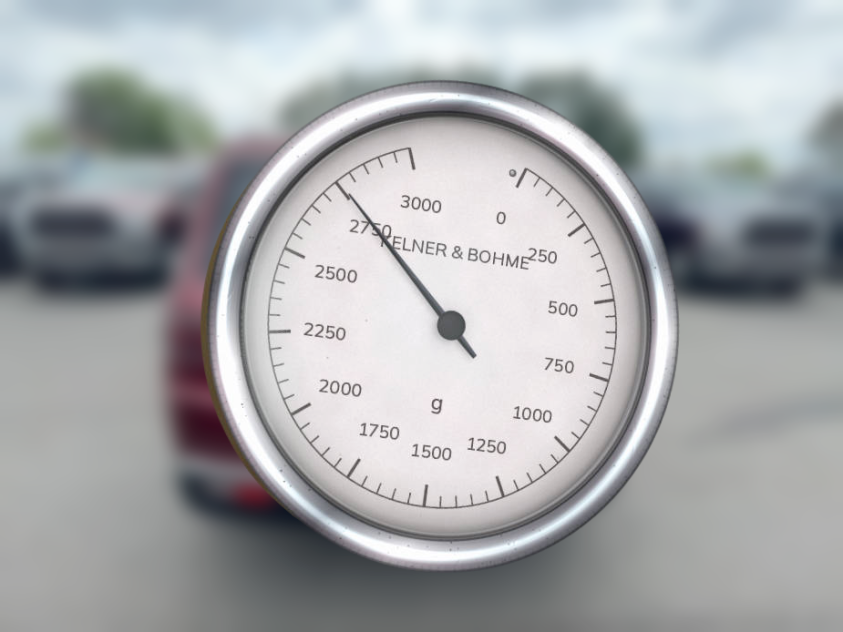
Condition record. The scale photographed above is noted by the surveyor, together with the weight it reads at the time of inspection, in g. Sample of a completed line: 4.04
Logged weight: 2750
